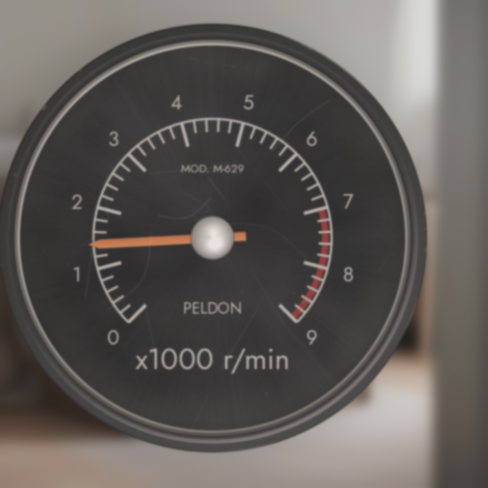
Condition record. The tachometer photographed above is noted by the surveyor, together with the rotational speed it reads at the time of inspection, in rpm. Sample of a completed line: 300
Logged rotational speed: 1400
